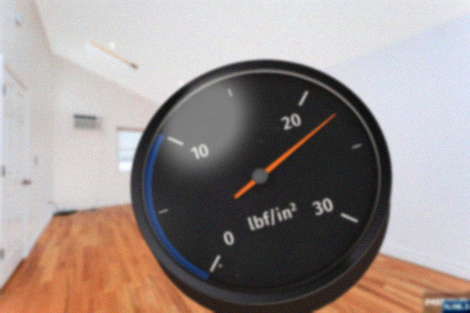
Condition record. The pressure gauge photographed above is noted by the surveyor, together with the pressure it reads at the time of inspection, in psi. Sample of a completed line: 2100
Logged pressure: 22.5
